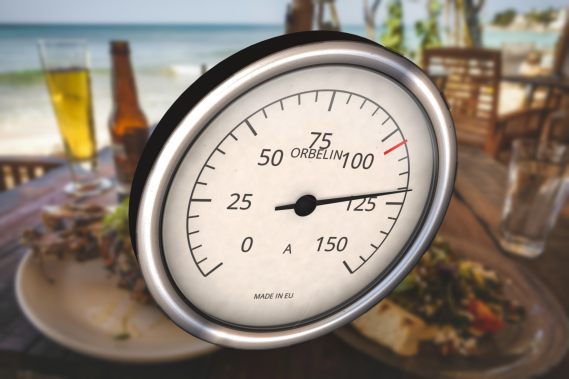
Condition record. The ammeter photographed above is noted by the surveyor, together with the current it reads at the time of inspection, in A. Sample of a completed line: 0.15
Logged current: 120
